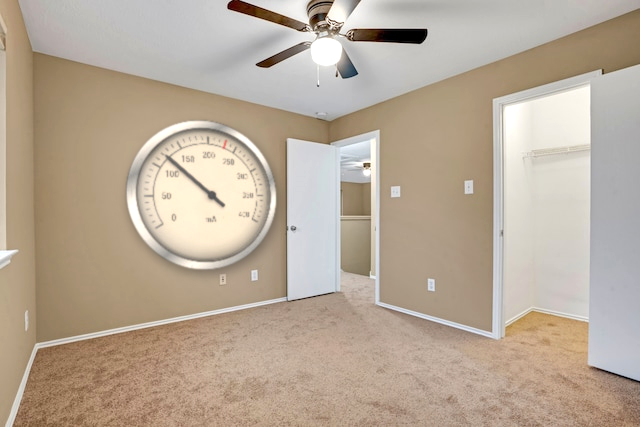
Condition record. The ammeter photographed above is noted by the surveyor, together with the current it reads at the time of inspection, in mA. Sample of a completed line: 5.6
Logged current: 120
